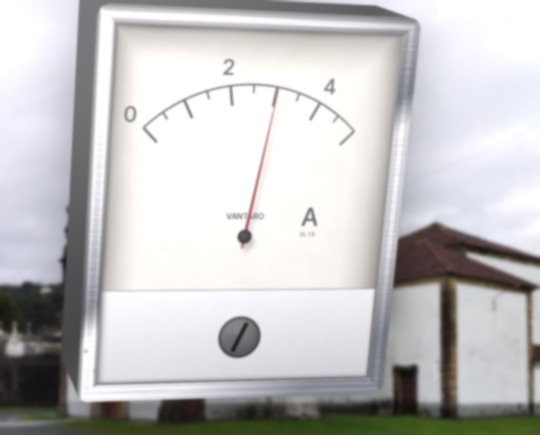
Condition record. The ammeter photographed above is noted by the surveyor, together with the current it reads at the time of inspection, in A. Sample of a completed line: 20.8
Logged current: 3
